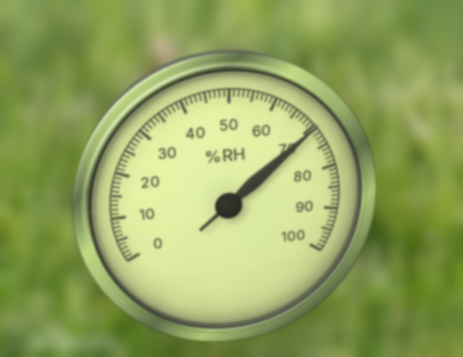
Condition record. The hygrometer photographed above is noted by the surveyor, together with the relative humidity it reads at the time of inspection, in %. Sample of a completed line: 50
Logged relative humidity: 70
